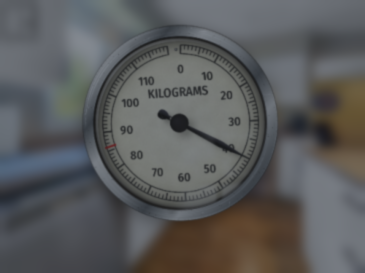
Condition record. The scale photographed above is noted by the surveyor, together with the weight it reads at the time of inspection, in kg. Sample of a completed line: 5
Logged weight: 40
